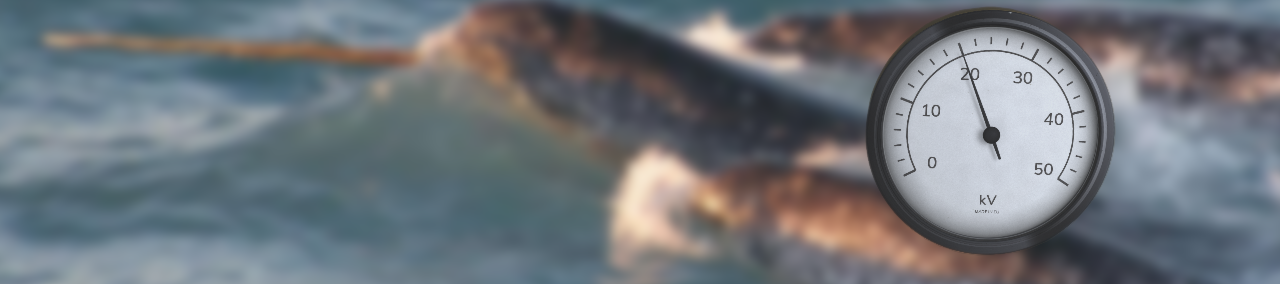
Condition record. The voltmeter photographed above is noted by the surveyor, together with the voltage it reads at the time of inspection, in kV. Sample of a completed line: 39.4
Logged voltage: 20
